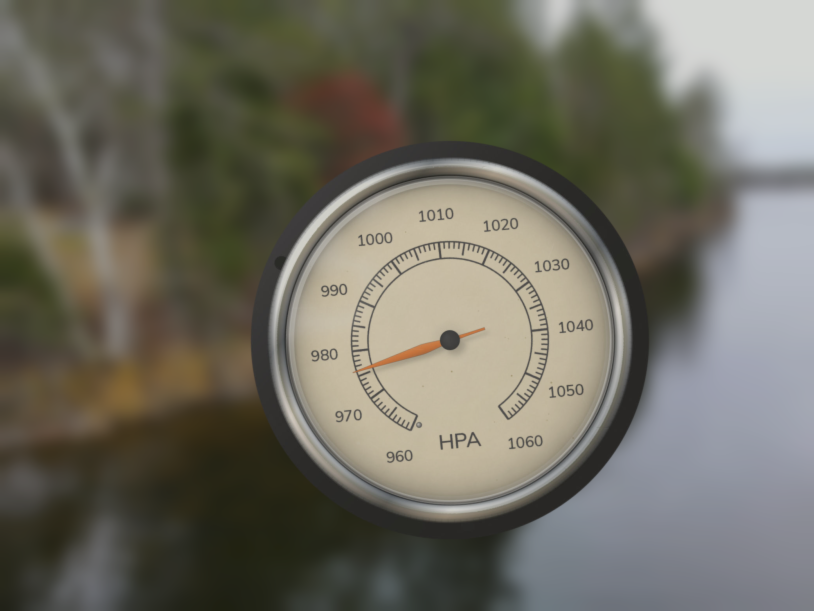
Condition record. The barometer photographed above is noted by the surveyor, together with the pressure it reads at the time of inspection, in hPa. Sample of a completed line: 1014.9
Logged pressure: 976
